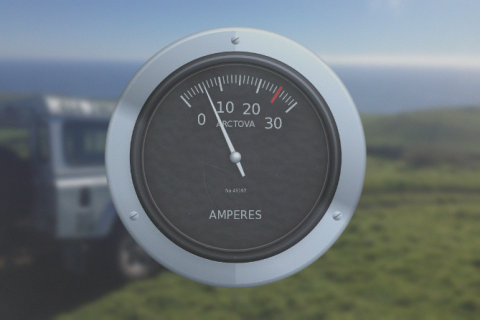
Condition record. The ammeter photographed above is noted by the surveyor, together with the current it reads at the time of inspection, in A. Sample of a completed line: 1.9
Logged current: 6
